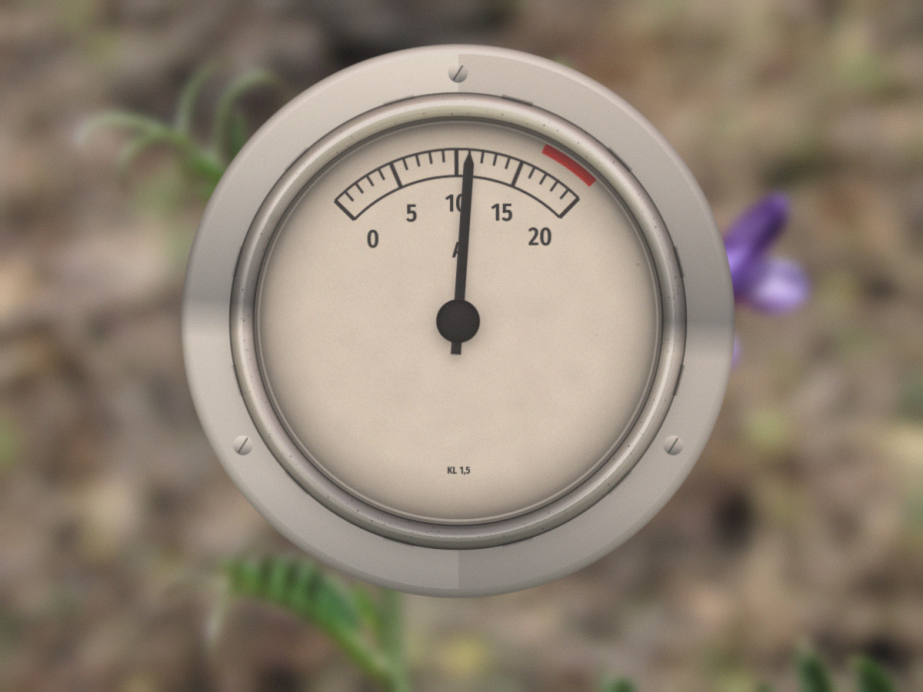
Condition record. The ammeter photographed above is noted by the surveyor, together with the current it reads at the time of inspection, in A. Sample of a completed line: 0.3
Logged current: 11
